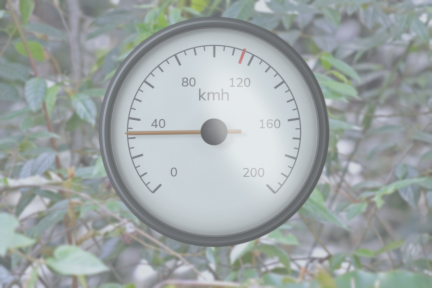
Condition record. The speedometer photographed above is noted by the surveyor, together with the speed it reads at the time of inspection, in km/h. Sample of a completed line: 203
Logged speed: 32.5
